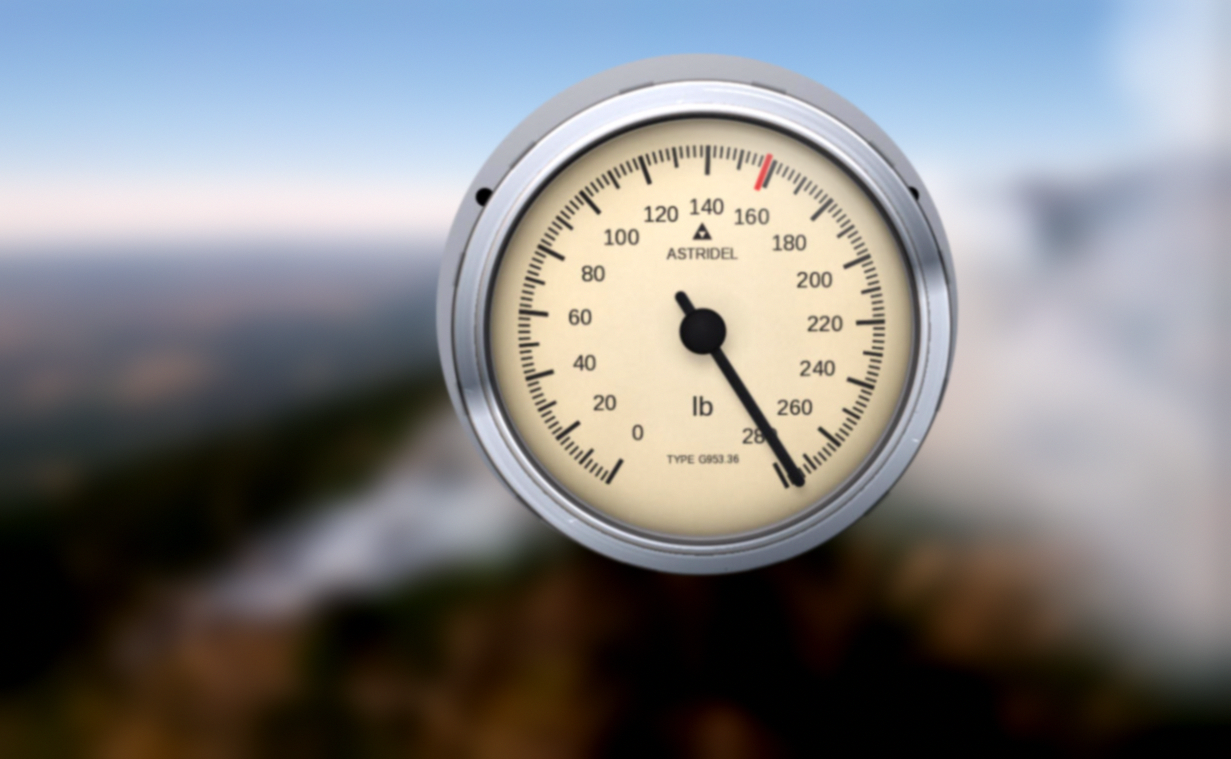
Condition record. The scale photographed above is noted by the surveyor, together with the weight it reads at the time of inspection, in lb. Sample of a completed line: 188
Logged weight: 276
